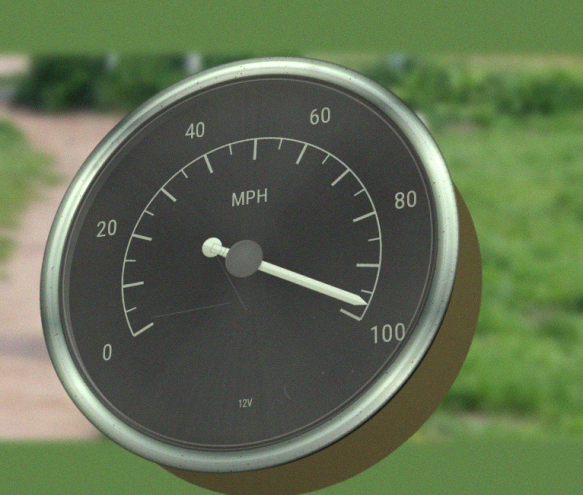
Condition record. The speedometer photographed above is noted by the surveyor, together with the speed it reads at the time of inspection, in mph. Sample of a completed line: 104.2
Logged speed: 97.5
